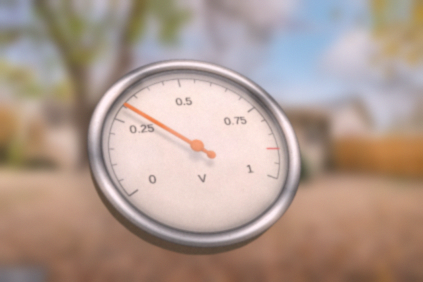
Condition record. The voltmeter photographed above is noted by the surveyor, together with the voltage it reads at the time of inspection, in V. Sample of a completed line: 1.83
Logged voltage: 0.3
